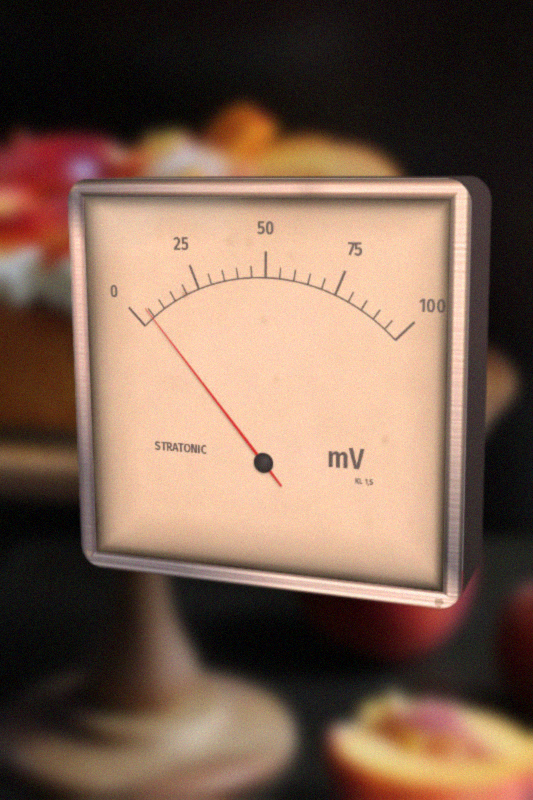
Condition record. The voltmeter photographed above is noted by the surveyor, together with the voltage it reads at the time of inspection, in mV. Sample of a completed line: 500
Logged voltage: 5
